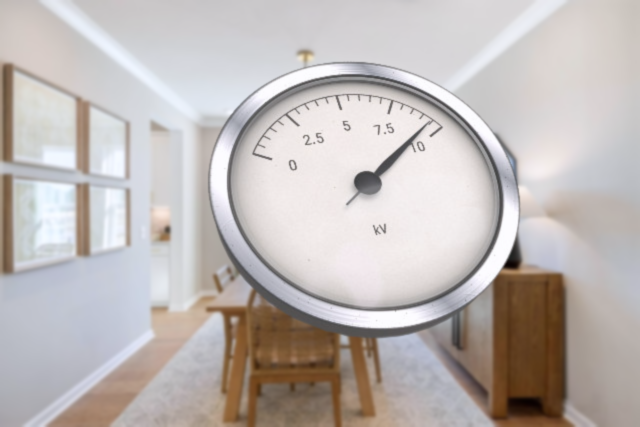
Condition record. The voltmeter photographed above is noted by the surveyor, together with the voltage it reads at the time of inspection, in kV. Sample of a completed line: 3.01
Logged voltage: 9.5
